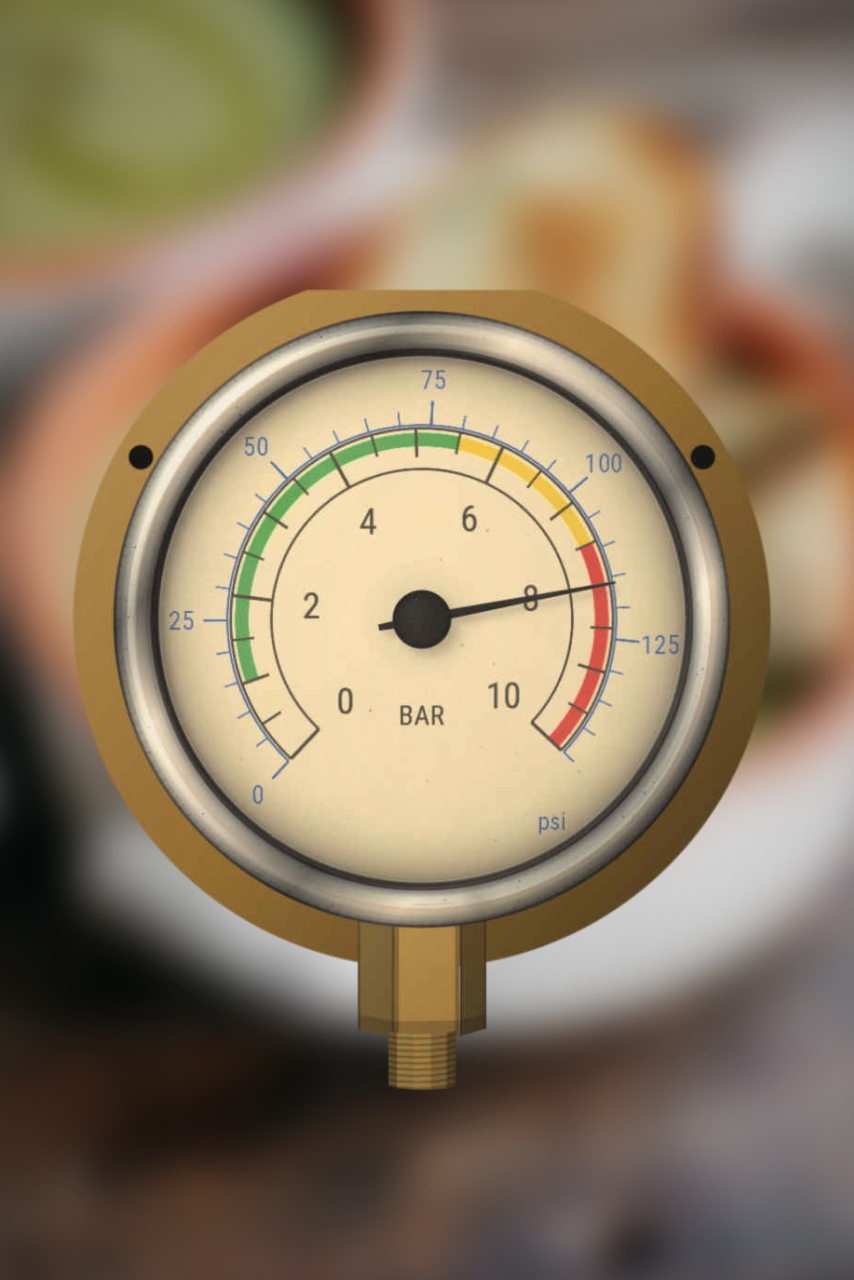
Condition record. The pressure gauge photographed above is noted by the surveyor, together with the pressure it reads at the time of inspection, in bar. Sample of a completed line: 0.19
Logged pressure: 8
